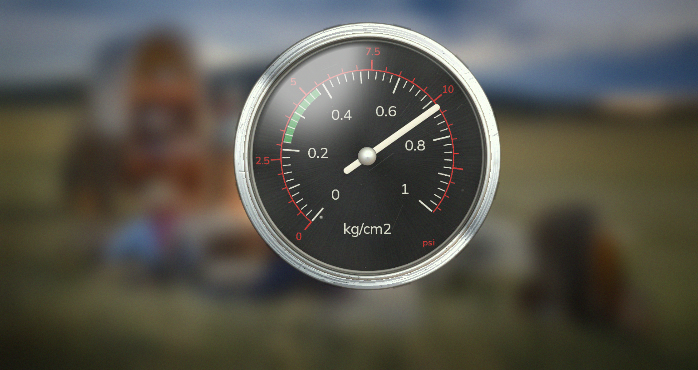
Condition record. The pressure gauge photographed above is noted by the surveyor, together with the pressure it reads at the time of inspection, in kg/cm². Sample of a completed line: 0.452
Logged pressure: 0.72
